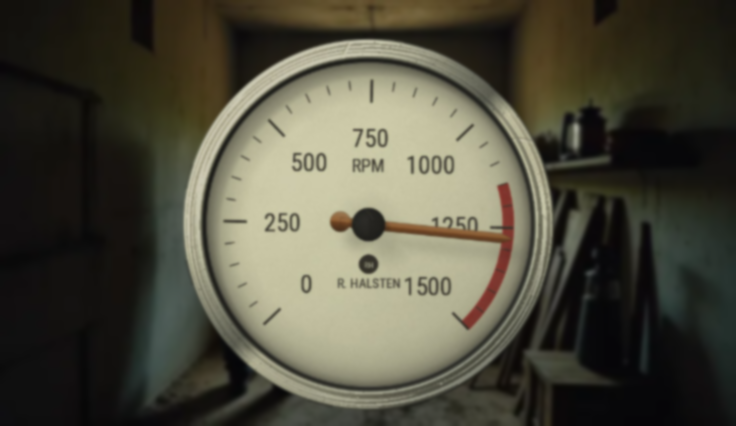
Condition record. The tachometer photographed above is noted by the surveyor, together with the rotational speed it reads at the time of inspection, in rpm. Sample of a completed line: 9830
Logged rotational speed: 1275
